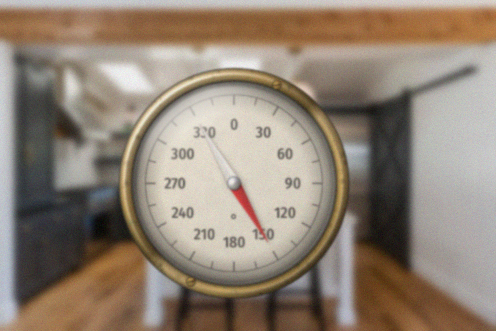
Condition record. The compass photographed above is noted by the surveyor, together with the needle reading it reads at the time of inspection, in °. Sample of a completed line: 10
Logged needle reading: 150
